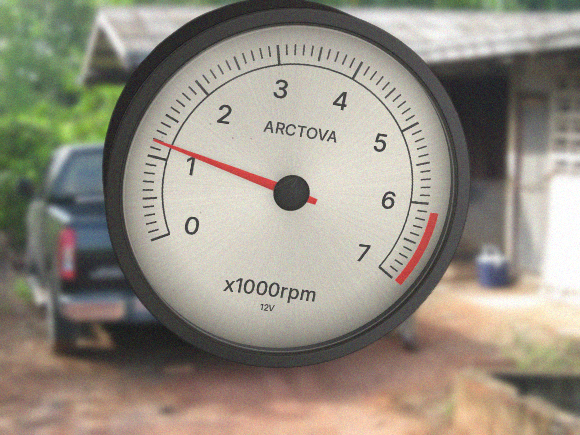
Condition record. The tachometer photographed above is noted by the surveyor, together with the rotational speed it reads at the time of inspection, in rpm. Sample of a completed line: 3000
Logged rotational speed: 1200
